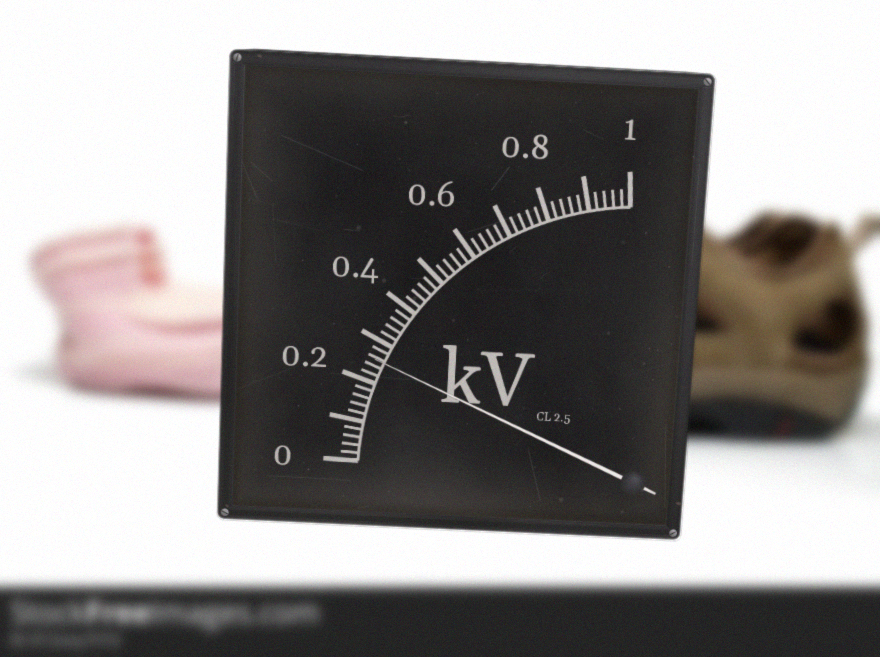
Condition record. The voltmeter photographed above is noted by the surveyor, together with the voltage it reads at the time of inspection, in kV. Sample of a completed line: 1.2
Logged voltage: 0.26
